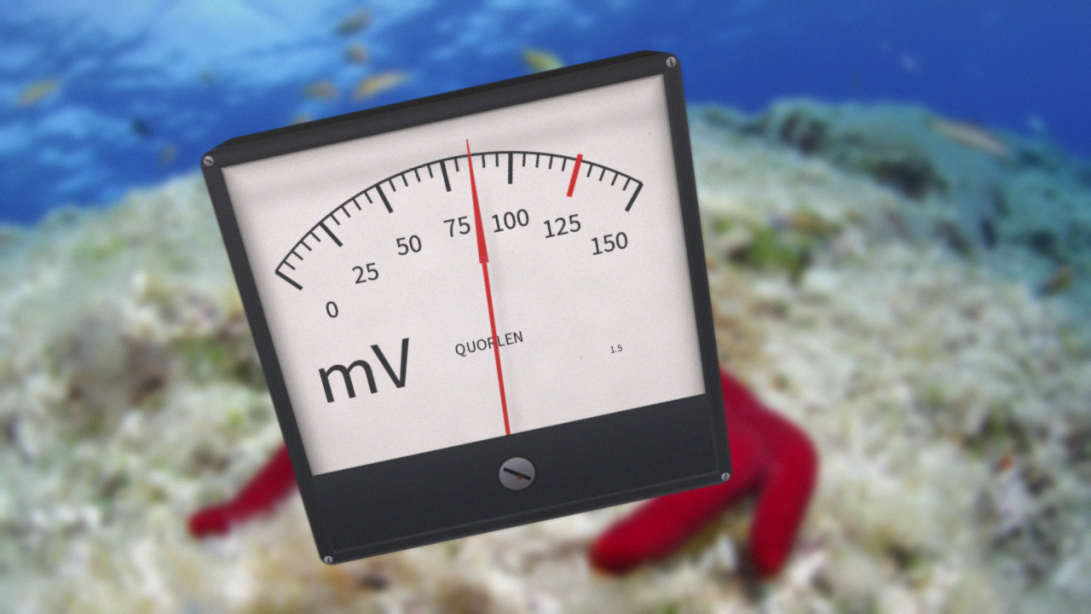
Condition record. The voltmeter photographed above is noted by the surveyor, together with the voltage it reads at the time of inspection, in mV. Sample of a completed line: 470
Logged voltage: 85
